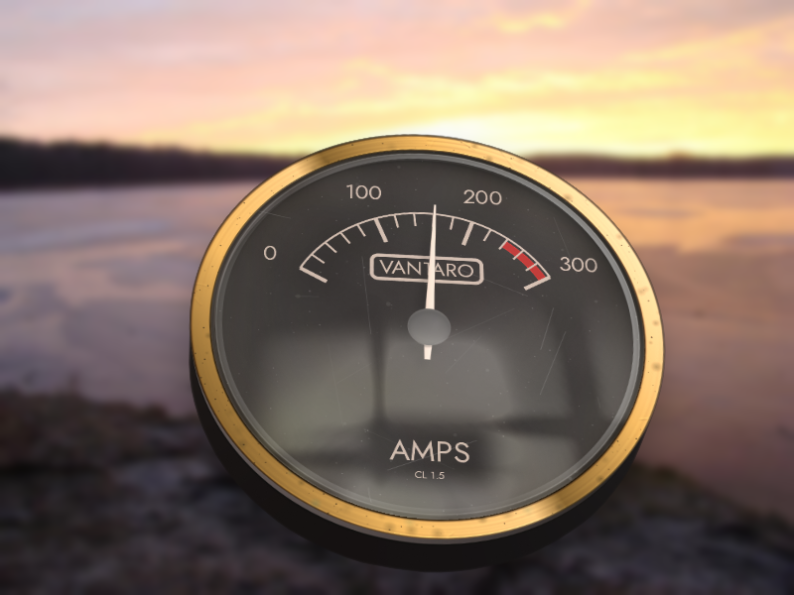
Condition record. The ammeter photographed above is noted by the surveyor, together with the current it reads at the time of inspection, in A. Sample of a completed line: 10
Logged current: 160
